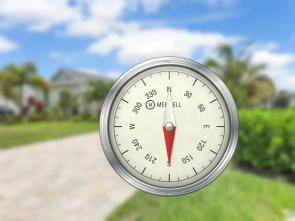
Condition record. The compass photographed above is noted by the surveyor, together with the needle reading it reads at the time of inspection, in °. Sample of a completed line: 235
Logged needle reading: 180
